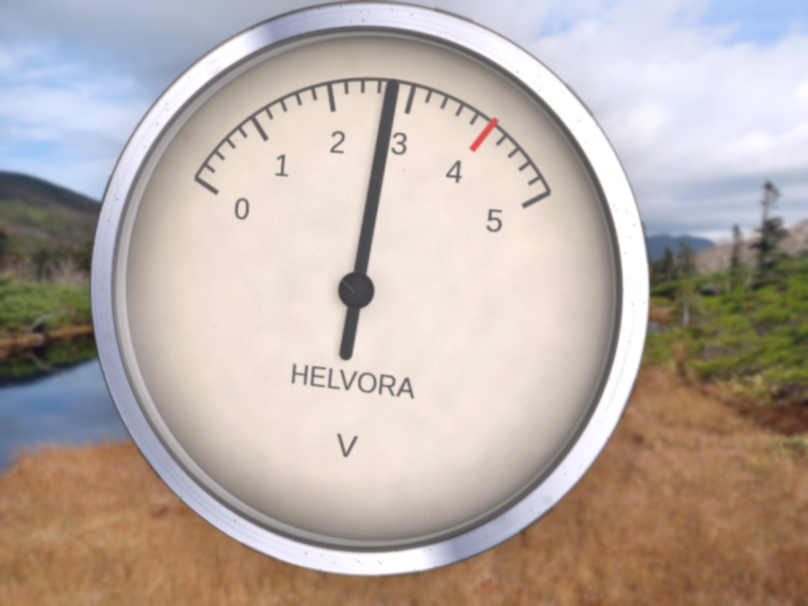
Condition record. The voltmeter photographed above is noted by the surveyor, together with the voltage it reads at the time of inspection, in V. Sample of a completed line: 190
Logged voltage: 2.8
